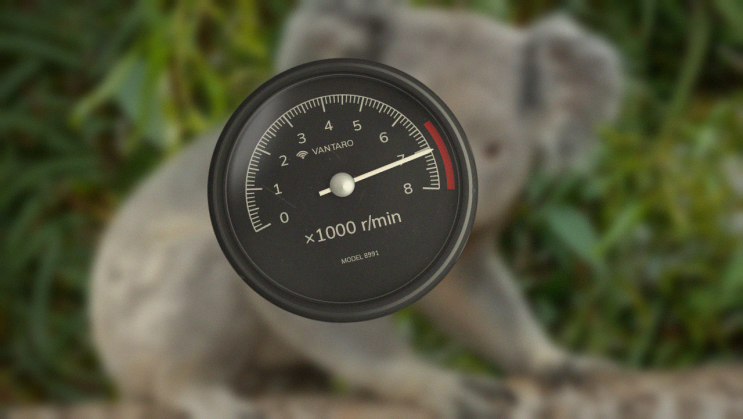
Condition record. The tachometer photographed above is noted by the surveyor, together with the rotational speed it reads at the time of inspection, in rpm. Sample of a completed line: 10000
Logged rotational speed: 7100
